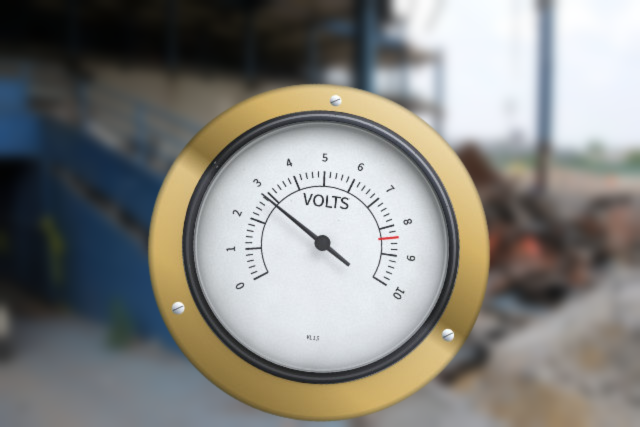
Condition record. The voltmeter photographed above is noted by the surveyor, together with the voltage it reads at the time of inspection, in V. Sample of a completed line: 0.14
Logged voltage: 2.8
